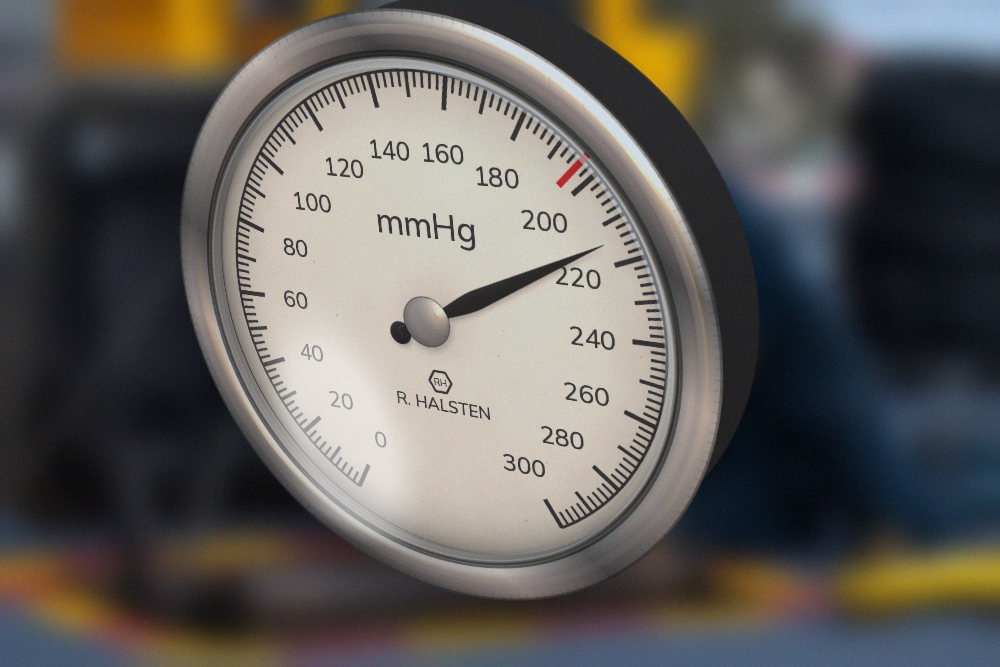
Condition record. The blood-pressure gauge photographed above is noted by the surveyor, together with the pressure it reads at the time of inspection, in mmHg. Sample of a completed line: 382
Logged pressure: 214
